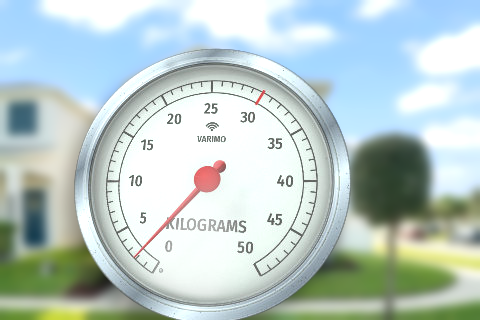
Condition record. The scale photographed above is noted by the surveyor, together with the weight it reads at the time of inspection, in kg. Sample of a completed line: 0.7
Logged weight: 2
